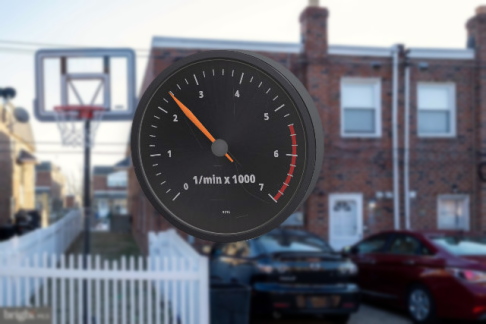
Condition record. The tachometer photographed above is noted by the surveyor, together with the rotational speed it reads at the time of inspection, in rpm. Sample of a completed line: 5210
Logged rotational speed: 2400
